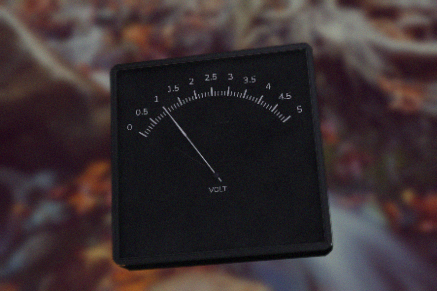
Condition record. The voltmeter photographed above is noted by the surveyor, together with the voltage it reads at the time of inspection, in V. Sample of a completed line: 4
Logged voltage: 1
